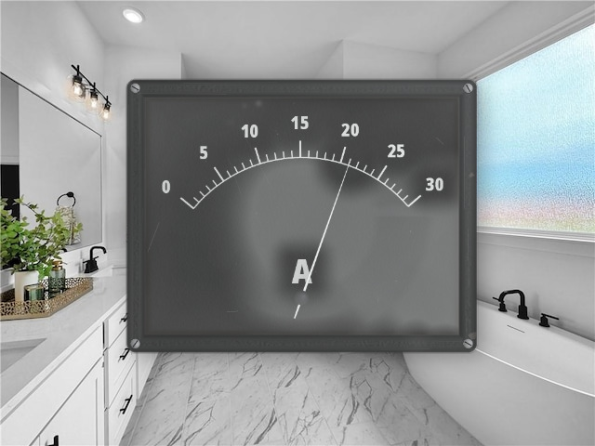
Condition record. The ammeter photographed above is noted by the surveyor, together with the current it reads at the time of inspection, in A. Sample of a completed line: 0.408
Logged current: 21
